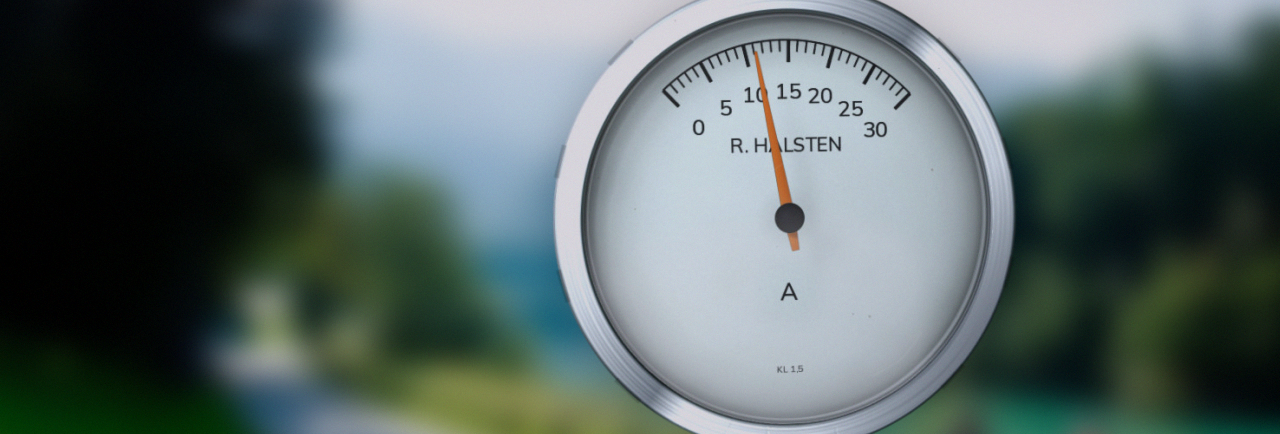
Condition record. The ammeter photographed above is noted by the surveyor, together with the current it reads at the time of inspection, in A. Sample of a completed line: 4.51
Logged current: 11
